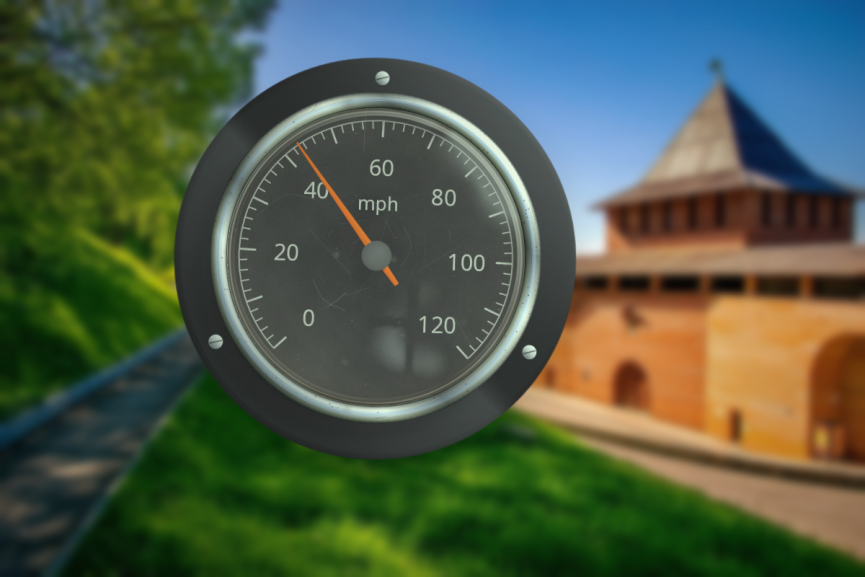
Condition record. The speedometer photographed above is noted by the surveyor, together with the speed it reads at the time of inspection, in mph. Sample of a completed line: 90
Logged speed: 43
